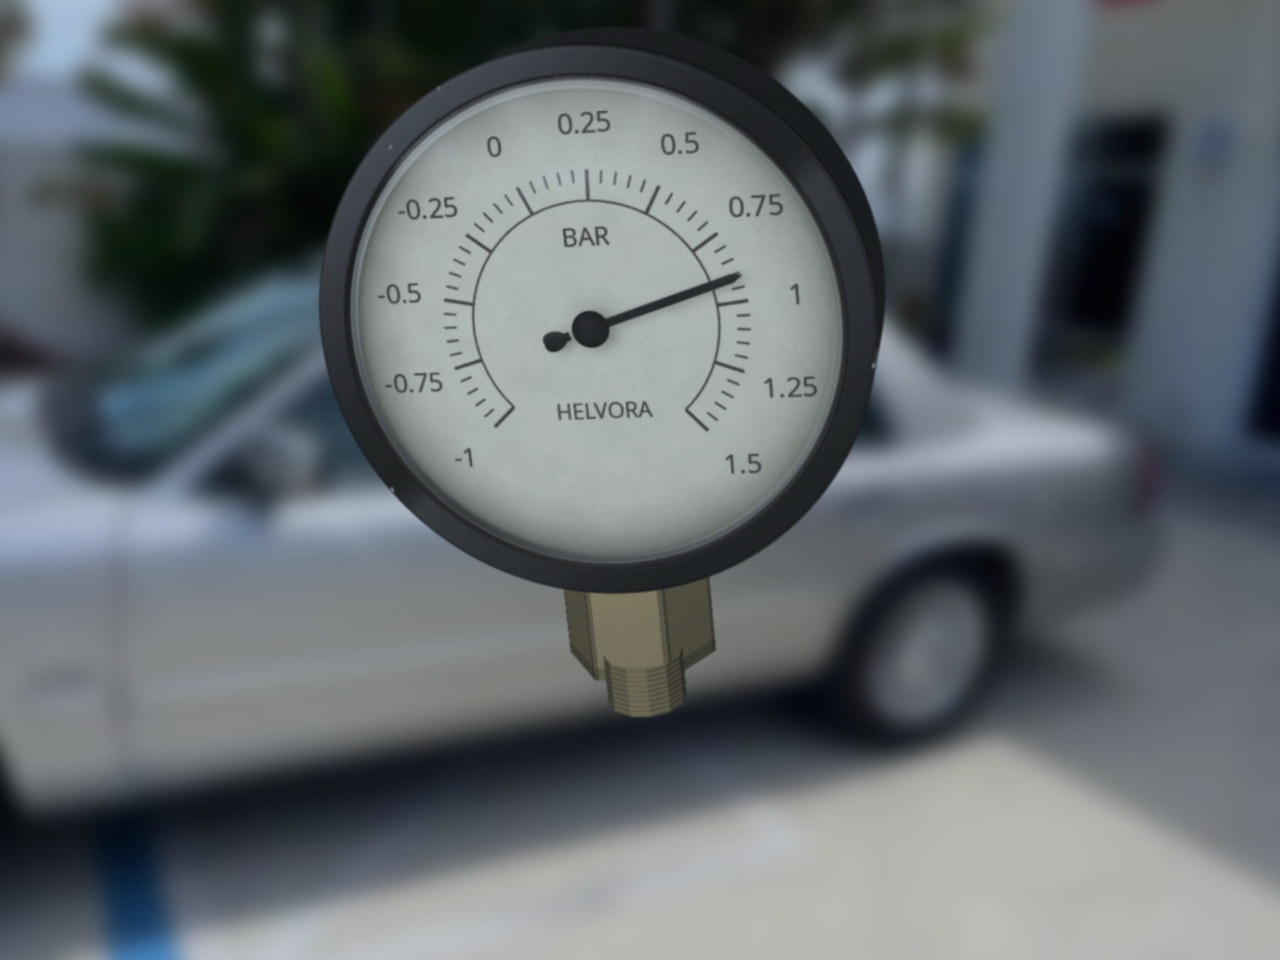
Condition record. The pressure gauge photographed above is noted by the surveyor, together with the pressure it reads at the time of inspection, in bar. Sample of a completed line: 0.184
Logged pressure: 0.9
